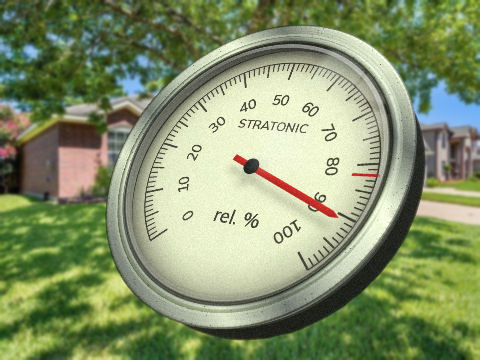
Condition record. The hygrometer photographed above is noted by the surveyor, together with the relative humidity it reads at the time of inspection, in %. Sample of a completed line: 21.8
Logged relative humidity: 91
